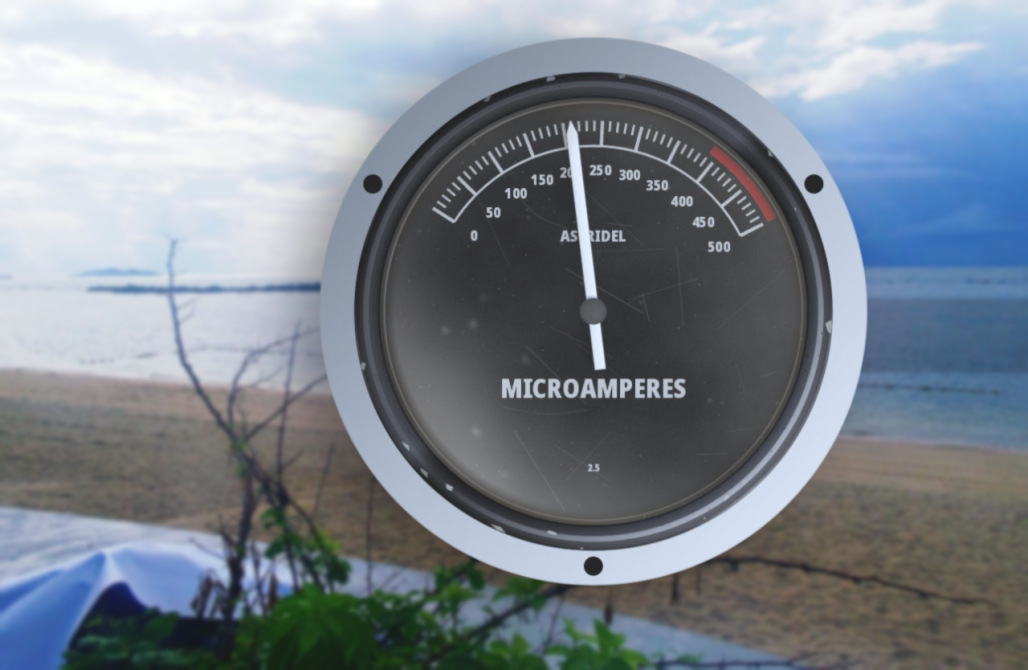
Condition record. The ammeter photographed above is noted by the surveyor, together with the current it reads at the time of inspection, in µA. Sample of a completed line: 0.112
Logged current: 210
